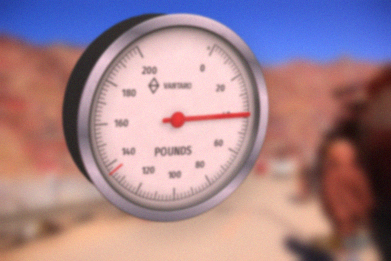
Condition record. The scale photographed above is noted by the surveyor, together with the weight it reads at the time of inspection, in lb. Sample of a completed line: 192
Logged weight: 40
